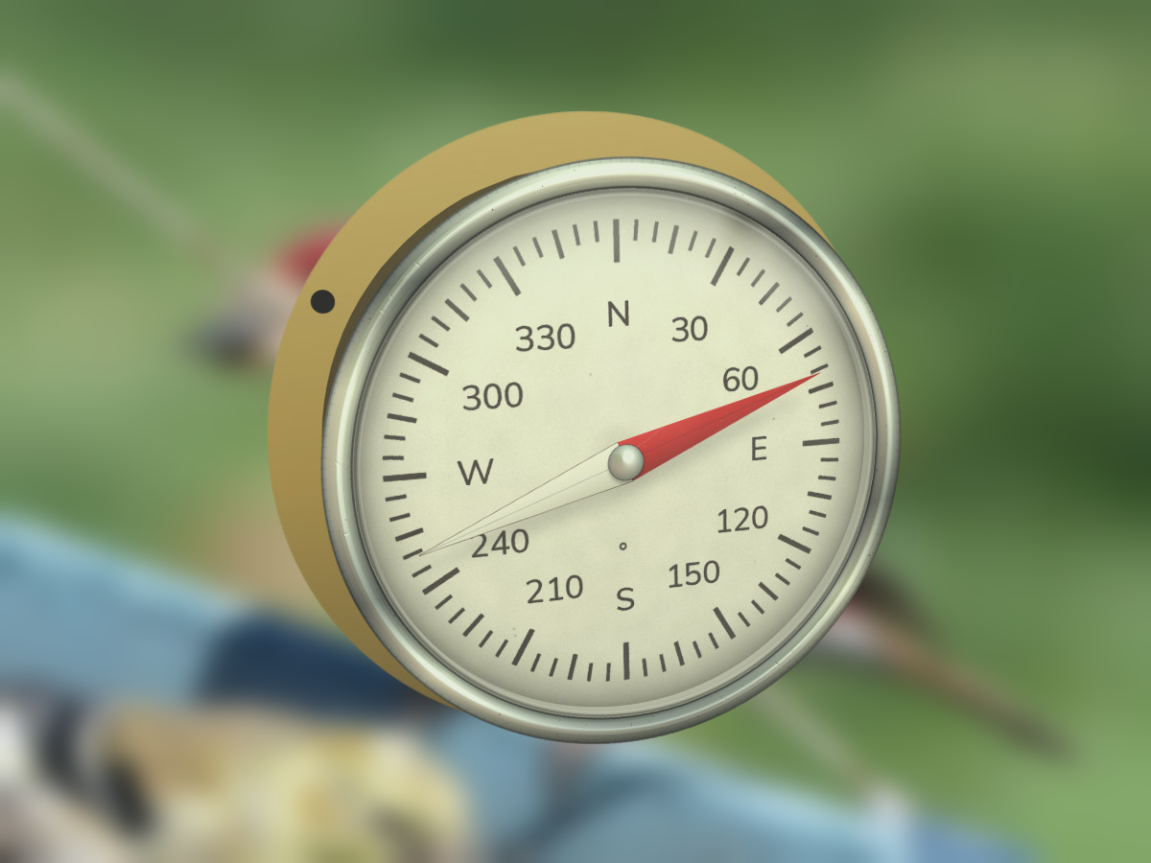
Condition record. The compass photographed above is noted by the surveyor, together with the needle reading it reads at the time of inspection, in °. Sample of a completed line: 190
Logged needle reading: 70
